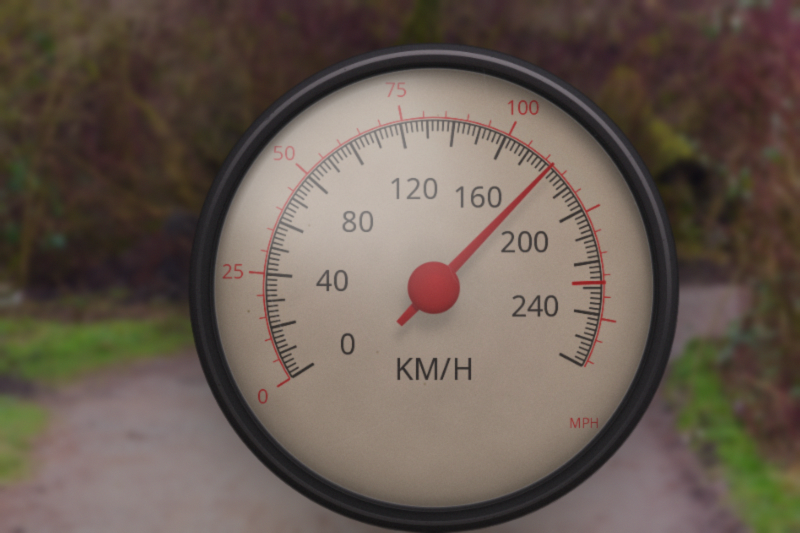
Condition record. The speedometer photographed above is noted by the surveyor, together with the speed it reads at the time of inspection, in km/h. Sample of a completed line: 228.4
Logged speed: 180
